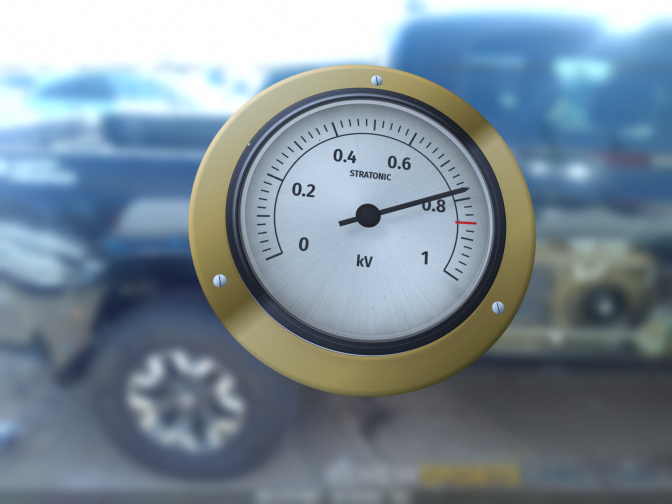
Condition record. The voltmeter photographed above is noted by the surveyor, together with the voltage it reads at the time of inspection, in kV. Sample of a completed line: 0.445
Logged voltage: 0.78
